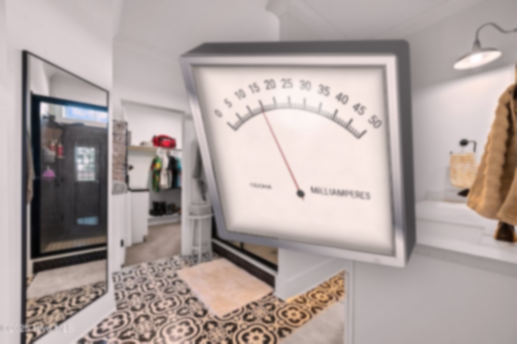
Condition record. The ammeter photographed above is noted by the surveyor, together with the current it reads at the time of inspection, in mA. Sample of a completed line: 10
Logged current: 15
